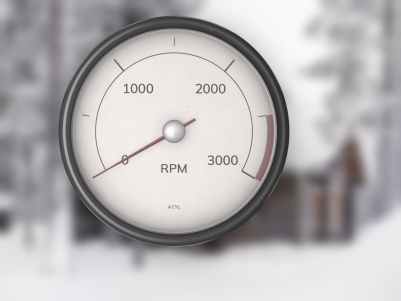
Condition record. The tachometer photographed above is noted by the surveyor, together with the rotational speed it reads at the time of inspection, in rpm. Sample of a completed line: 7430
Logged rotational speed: 0
